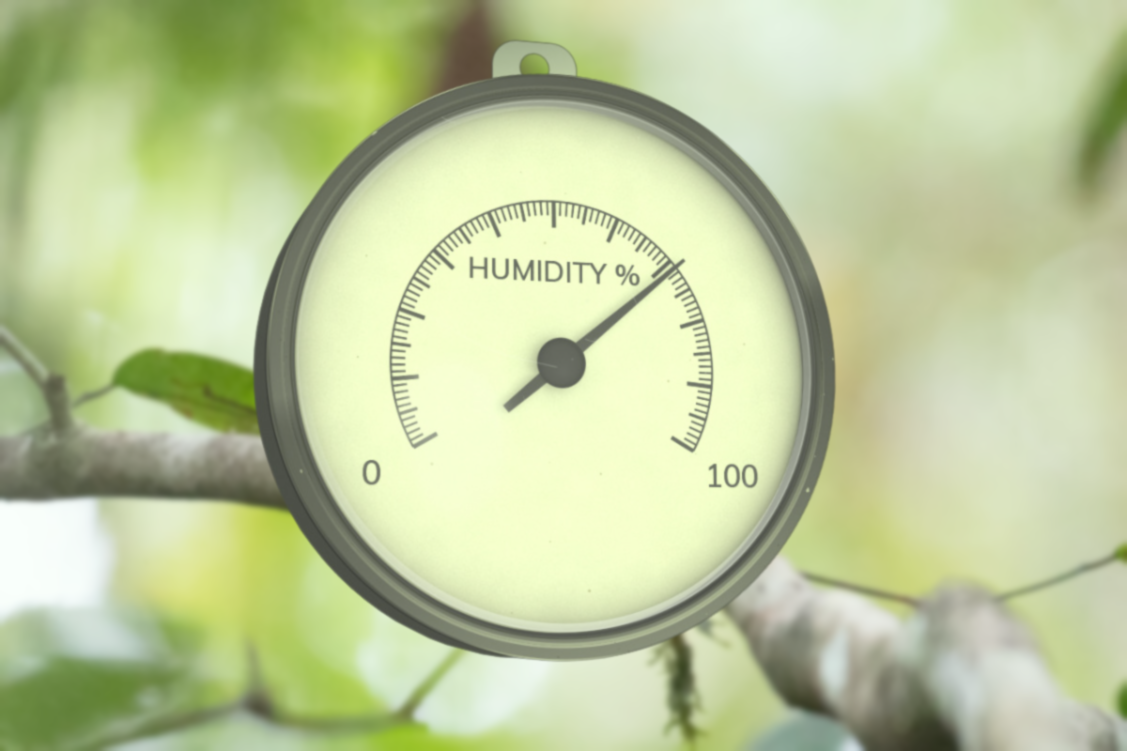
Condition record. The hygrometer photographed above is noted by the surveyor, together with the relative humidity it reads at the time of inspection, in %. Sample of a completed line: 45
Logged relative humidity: 71
